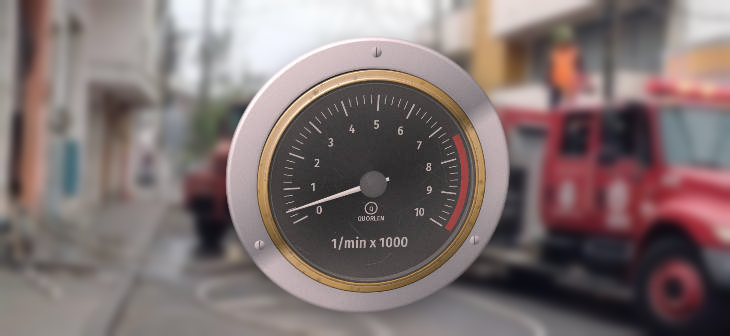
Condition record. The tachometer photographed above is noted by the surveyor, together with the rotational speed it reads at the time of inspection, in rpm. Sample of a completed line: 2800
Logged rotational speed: 400
